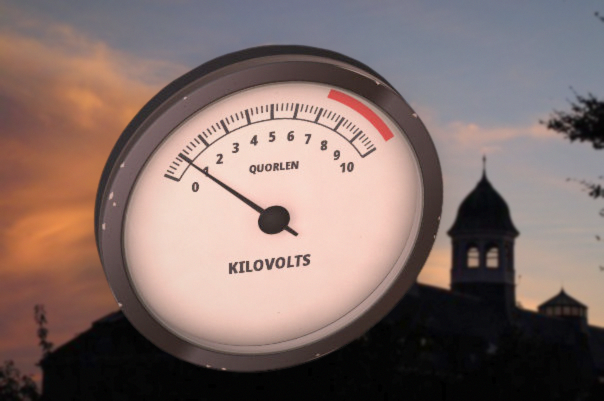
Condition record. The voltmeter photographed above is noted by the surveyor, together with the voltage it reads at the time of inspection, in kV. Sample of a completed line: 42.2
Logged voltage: 1
